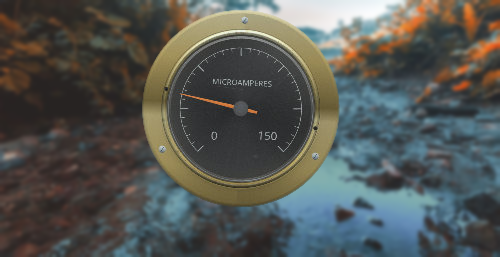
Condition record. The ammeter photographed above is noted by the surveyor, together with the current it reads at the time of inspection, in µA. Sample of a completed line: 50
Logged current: 32.5
